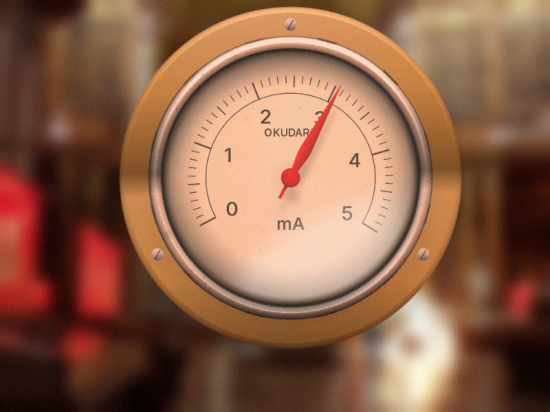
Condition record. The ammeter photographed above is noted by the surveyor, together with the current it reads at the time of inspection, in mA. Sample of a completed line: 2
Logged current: 3.05
